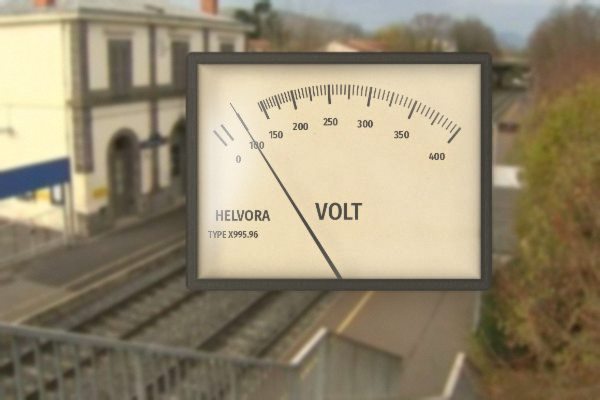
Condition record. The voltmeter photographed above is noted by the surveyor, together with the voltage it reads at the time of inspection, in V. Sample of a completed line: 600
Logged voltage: 100
